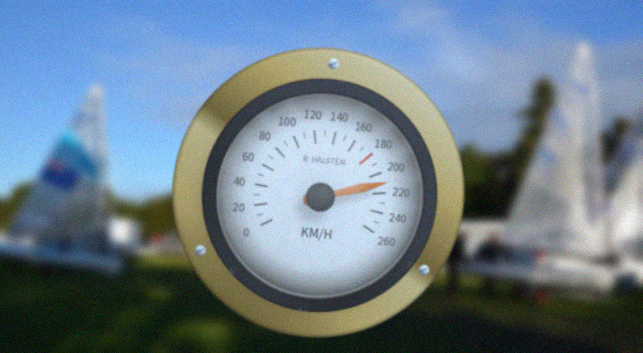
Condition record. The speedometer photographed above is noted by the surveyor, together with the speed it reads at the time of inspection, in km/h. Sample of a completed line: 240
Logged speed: 210
